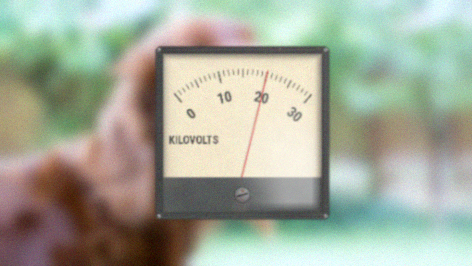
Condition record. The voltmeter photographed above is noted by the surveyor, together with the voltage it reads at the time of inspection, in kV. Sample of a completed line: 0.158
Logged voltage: 20
